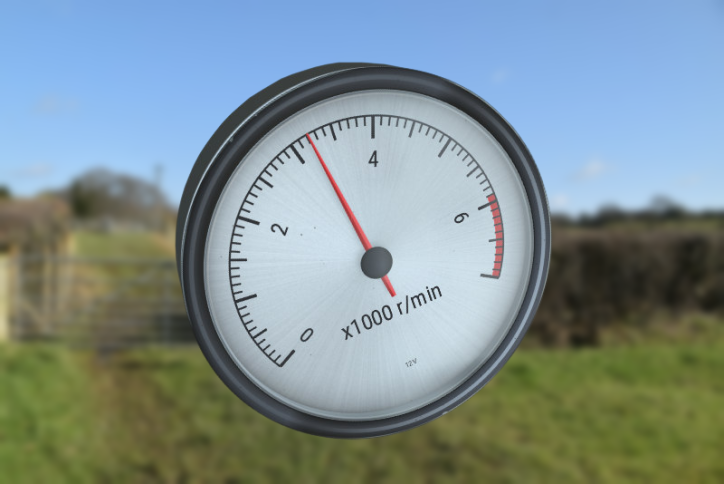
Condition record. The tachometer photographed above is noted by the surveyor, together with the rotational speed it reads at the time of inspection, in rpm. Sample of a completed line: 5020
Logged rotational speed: 3200
